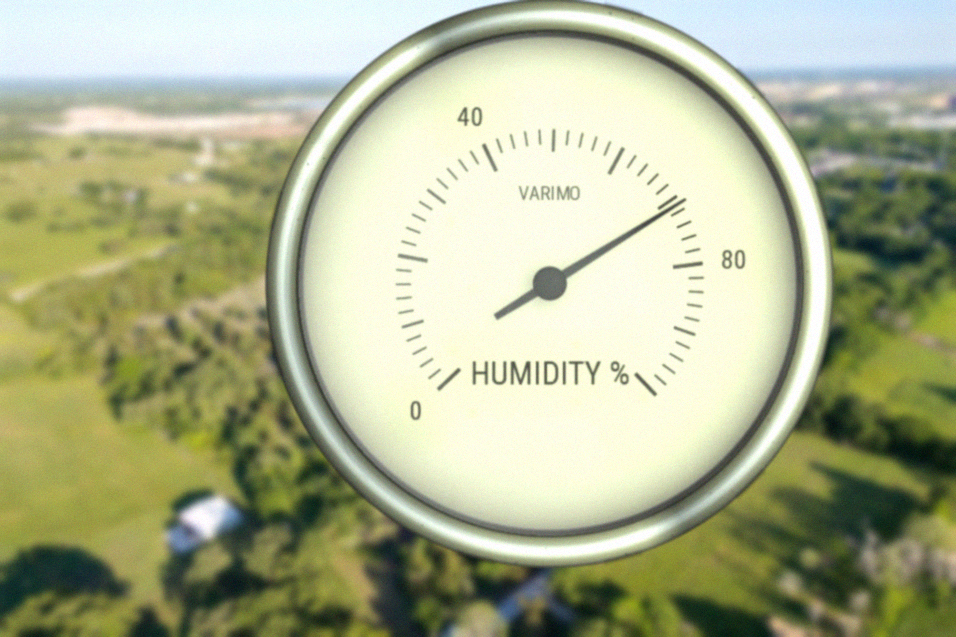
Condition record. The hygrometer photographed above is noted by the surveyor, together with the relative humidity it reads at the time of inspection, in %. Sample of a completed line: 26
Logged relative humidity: 71
